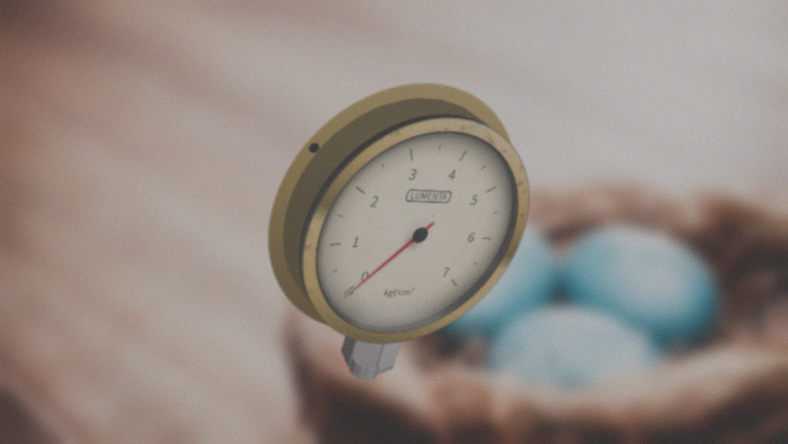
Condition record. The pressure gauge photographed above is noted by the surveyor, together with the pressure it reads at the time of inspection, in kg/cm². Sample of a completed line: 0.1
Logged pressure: 0
